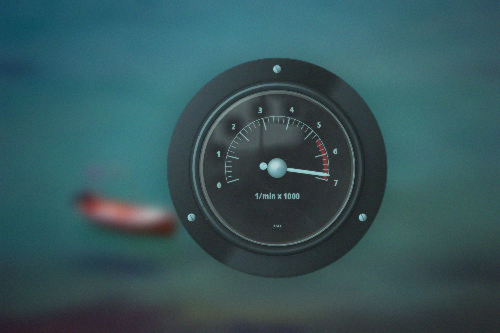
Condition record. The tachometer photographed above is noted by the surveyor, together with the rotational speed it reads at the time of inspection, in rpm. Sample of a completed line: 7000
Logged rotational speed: 6800
